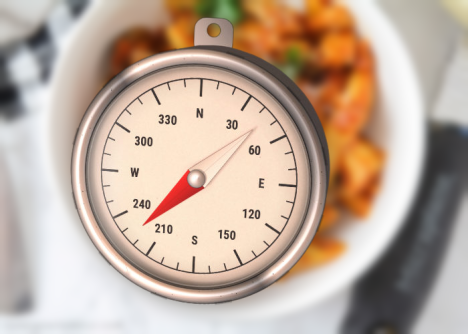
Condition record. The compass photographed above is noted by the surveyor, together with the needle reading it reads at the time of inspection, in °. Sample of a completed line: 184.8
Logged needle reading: 225
